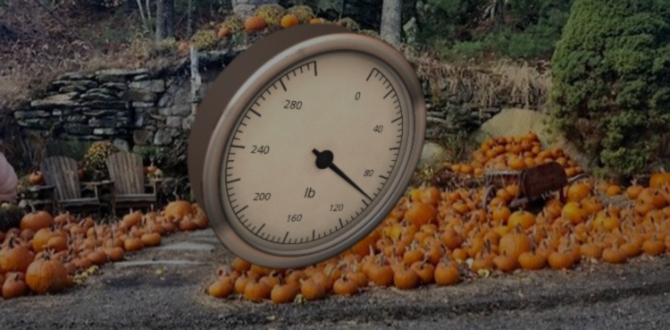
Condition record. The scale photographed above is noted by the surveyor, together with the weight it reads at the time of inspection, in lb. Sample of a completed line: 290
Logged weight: 96
